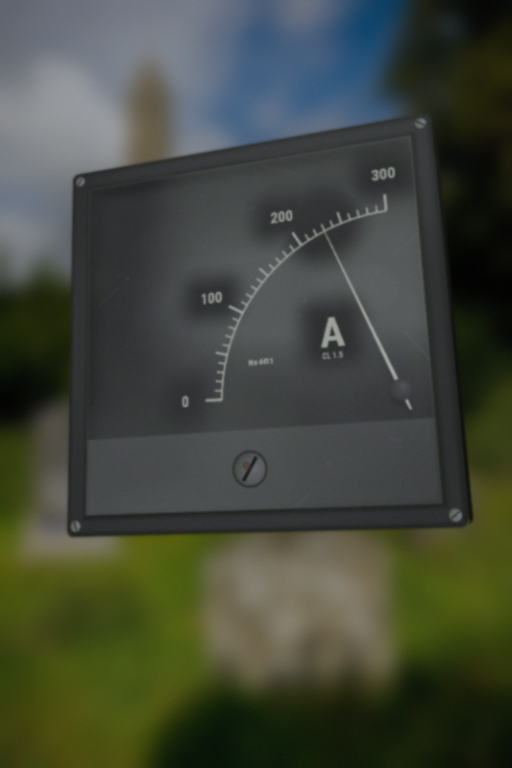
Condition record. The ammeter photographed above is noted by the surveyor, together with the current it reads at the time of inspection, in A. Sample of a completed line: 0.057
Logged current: 230
